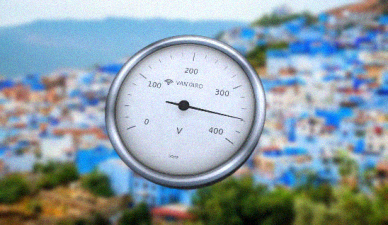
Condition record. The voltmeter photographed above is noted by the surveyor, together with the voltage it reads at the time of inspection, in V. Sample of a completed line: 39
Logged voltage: 360
